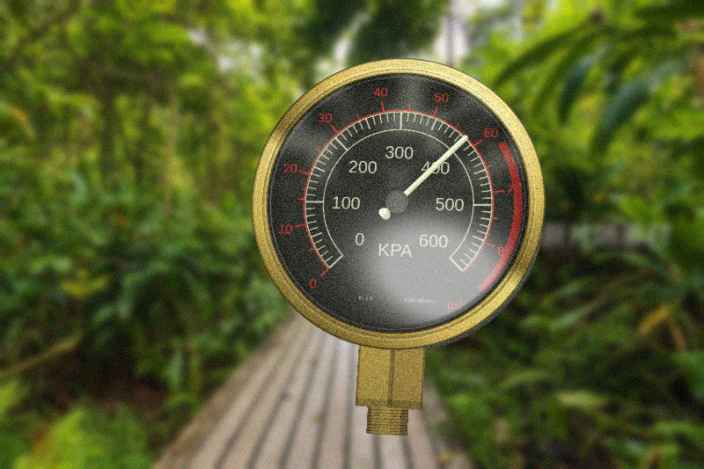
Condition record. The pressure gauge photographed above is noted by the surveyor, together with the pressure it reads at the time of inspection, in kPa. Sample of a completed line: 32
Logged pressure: 400
